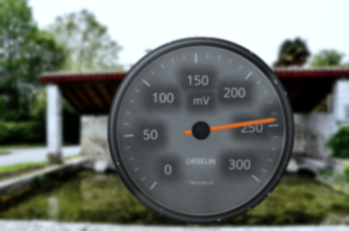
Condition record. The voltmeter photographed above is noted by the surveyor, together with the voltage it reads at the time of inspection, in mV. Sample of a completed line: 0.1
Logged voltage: 245
